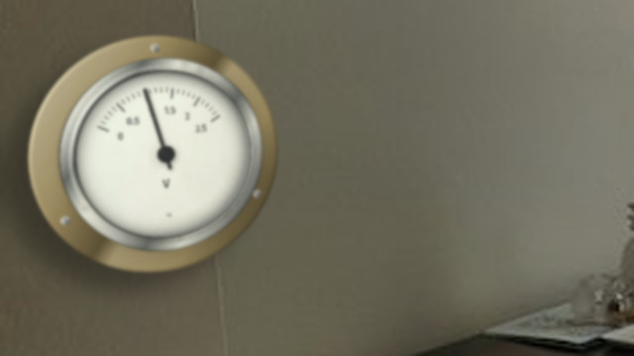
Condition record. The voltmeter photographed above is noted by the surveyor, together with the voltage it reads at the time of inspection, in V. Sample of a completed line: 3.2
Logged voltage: 1
